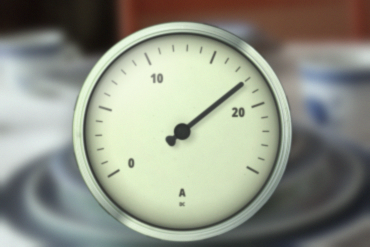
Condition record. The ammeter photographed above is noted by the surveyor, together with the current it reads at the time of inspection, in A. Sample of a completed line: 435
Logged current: 18
